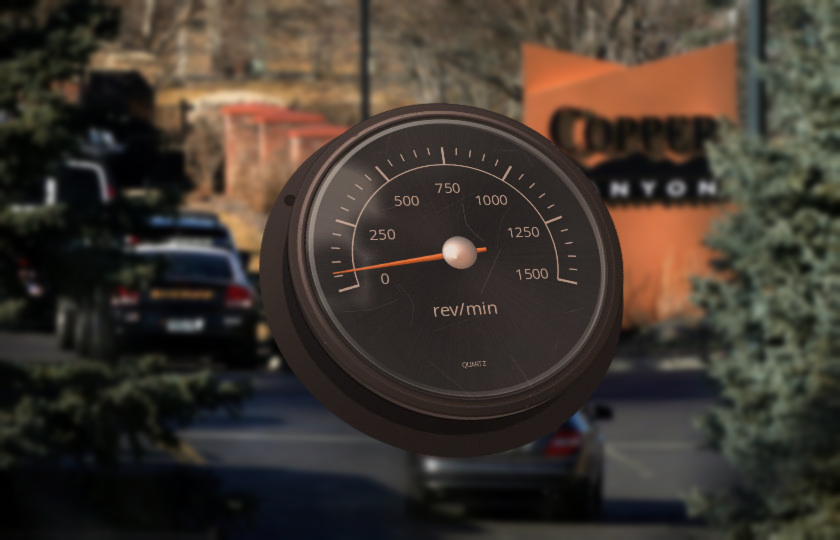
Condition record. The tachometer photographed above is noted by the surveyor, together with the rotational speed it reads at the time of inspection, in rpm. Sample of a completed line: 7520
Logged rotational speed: 50
